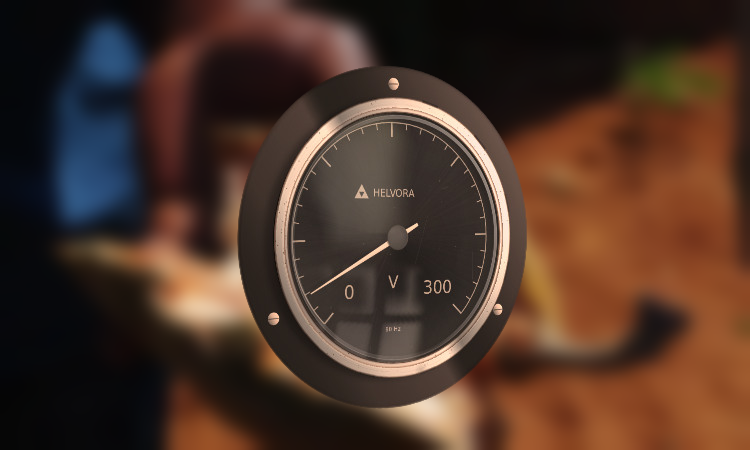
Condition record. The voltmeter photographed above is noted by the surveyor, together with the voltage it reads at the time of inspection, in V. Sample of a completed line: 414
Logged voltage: 20
